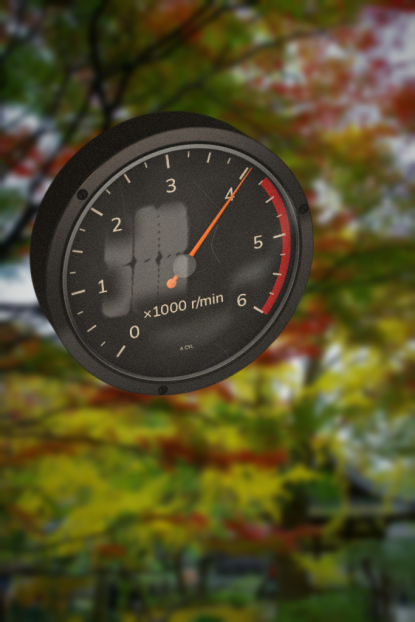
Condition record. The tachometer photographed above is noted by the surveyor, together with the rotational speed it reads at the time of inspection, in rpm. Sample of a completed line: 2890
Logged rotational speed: 4000
